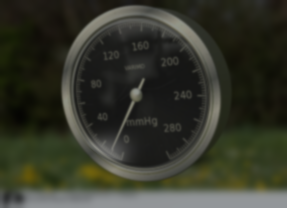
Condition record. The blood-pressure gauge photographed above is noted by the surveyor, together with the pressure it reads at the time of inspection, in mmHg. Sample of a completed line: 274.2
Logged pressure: 10
